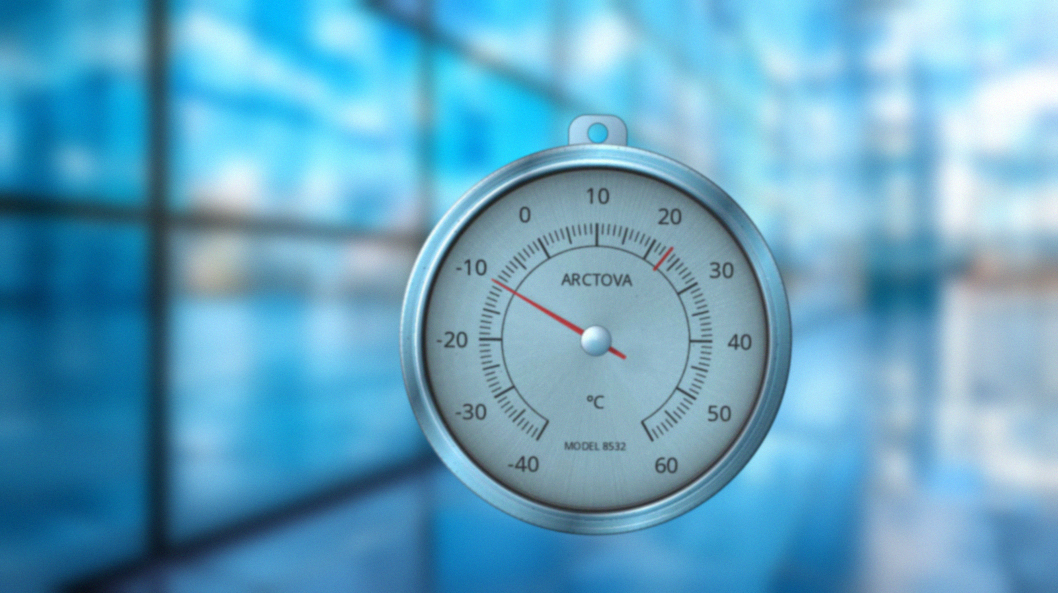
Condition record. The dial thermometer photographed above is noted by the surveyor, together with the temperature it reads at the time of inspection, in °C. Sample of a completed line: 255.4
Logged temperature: -10
